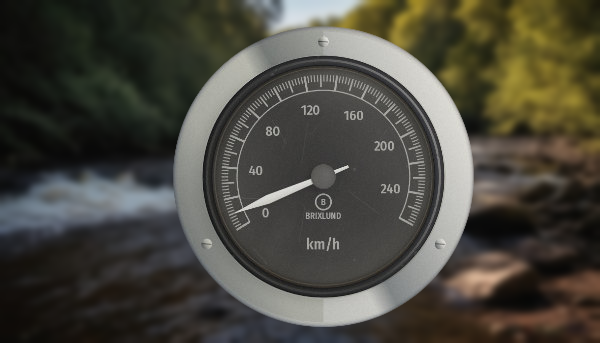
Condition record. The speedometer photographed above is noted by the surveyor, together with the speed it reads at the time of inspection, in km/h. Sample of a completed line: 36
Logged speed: 10
